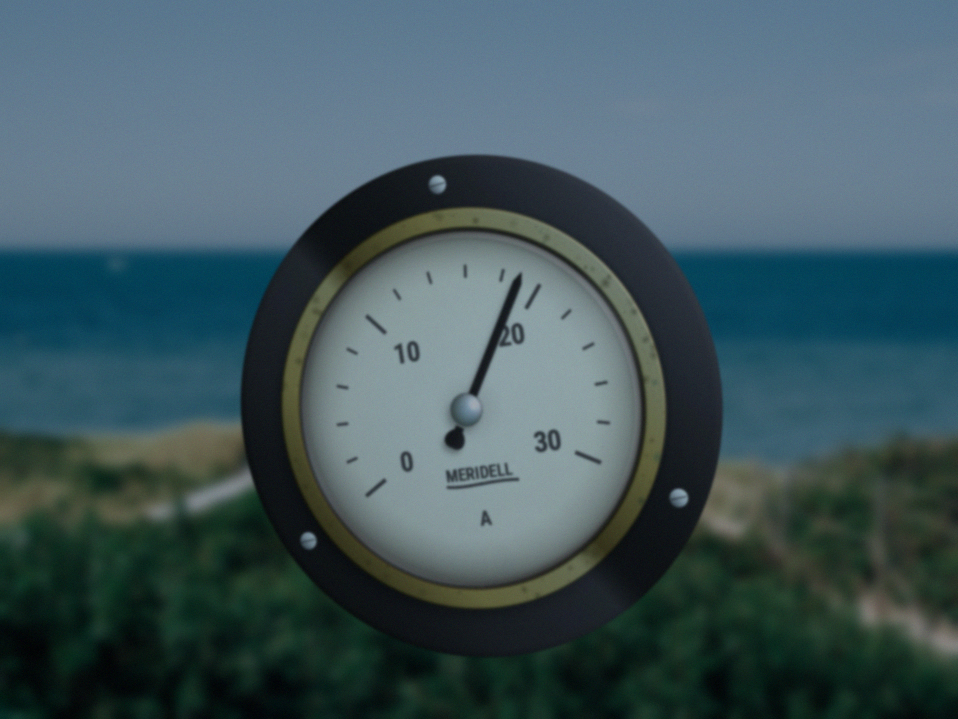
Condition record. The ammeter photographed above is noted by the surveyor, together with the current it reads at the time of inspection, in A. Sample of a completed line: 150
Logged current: 19
